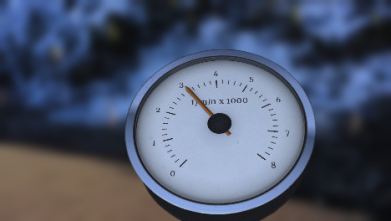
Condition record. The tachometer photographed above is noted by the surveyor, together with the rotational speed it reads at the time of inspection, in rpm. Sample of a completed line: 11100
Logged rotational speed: 3000
